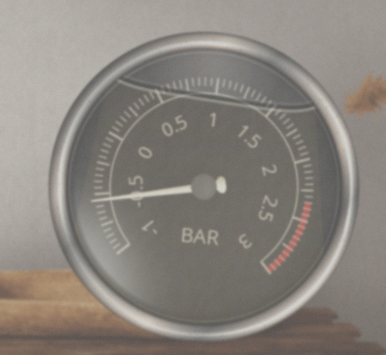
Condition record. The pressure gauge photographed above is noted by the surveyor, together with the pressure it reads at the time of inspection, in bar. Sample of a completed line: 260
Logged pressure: -0.55
